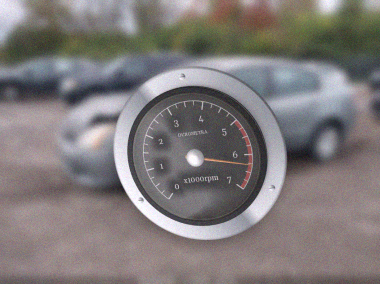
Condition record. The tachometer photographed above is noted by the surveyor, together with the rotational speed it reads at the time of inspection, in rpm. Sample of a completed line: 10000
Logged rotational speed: 6250
